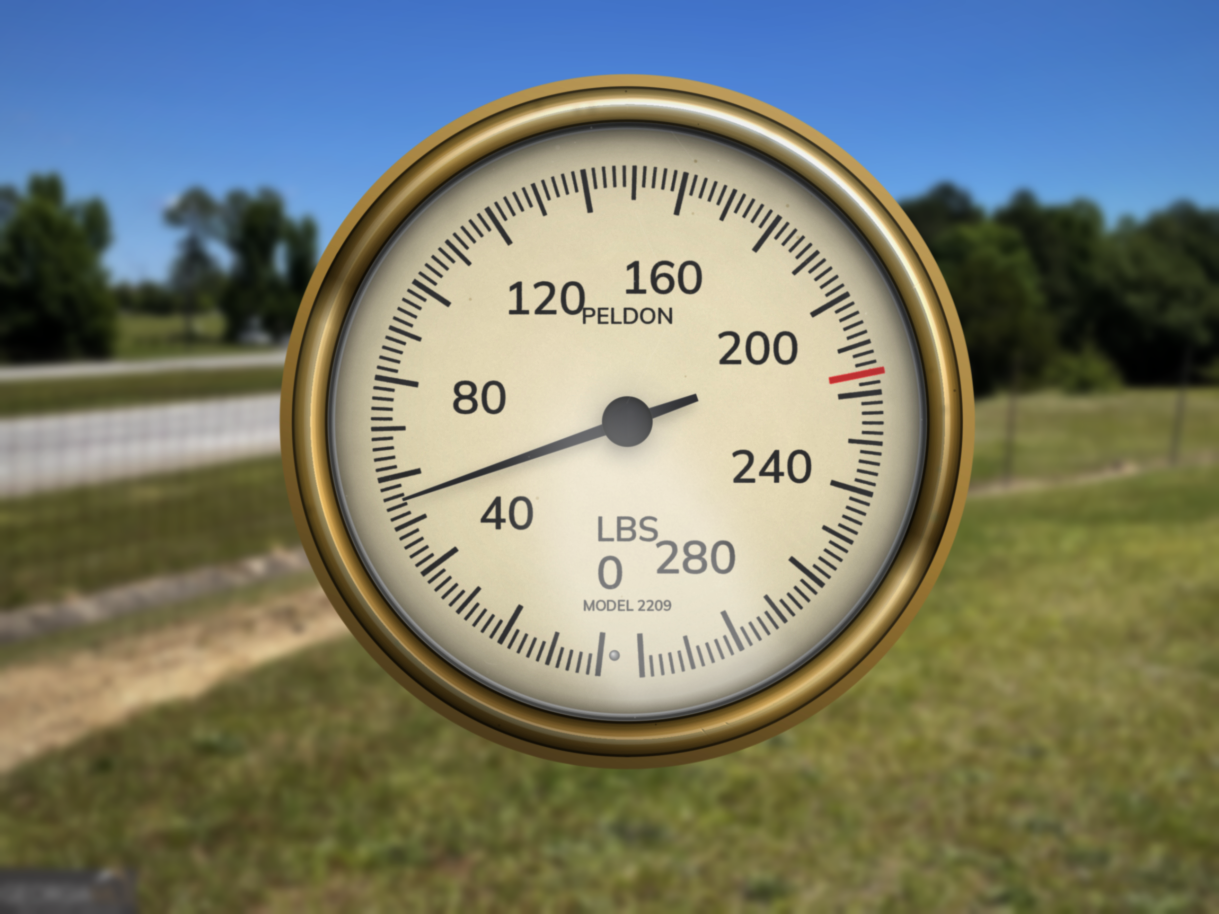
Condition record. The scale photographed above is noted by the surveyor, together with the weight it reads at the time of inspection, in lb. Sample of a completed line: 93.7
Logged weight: 55
